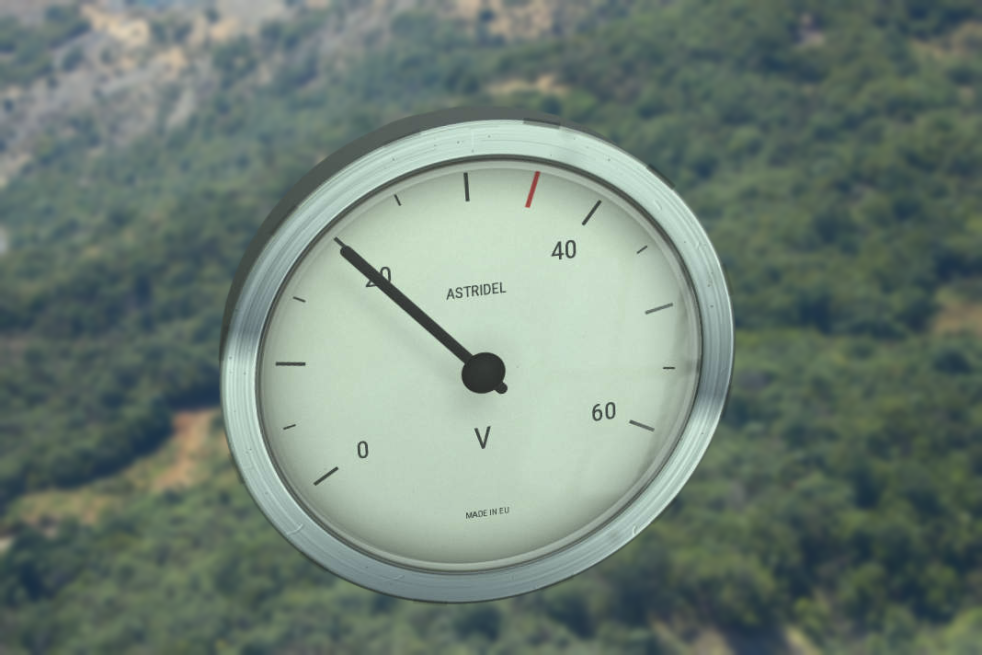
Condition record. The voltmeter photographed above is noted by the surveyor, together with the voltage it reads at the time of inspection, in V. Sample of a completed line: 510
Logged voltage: 20
